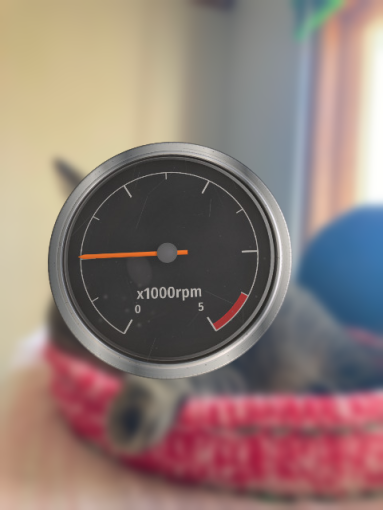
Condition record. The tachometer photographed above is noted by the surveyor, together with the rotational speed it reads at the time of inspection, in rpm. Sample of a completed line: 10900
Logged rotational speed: 1000
